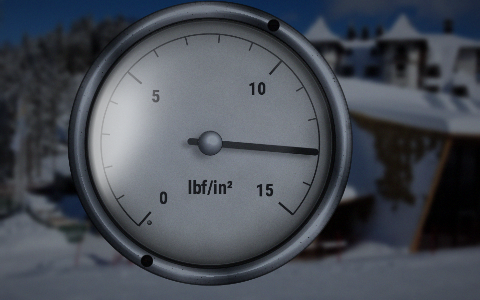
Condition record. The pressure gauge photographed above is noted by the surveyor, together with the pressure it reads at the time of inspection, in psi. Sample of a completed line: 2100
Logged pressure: 13
